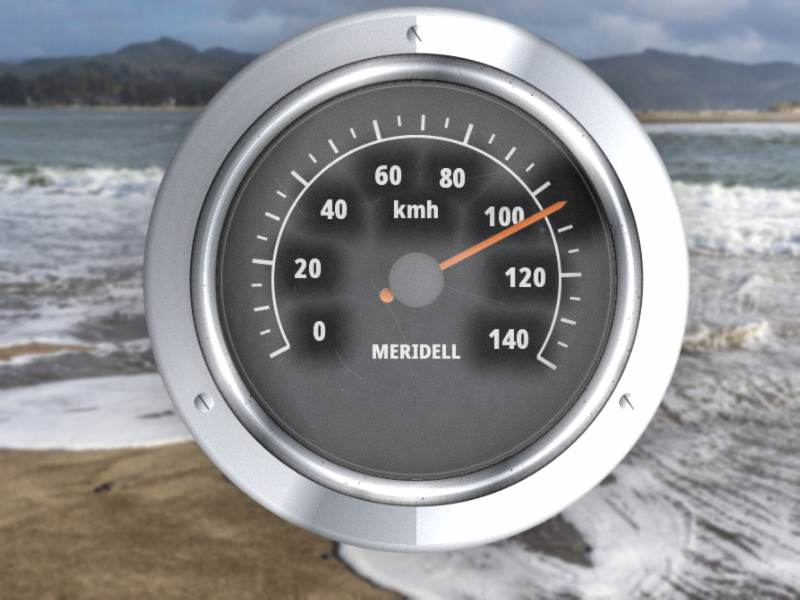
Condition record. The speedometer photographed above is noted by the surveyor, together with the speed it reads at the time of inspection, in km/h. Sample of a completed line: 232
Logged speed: 105
